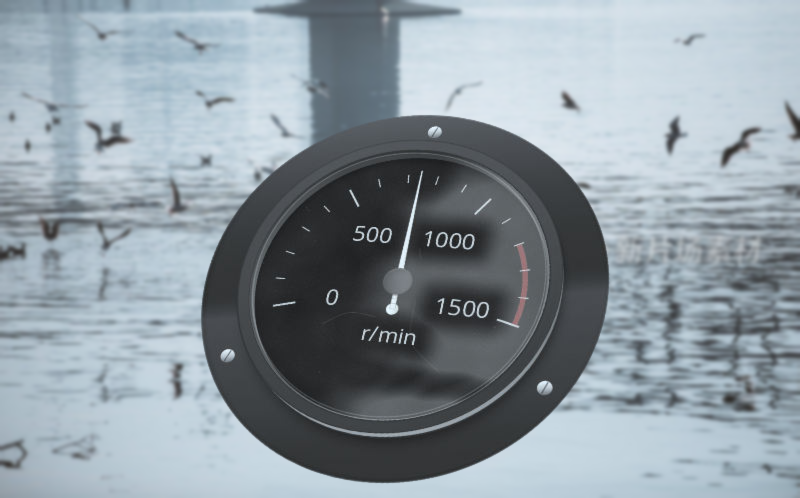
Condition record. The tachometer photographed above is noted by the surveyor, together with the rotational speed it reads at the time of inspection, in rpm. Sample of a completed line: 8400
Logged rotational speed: 750
